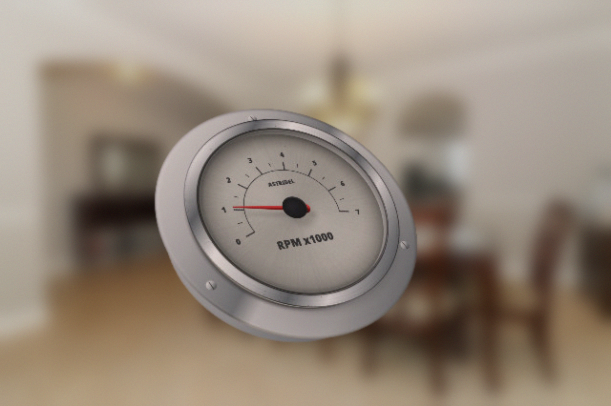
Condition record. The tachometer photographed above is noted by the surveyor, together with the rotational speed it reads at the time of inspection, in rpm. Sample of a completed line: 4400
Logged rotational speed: 1000
